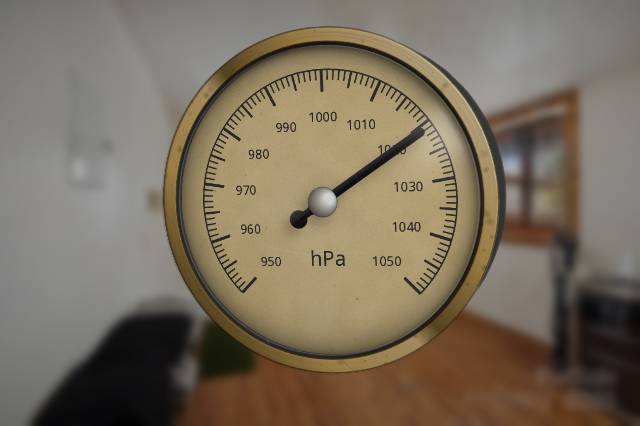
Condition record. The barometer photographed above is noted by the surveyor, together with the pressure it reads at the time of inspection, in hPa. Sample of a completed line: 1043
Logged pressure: 1021
